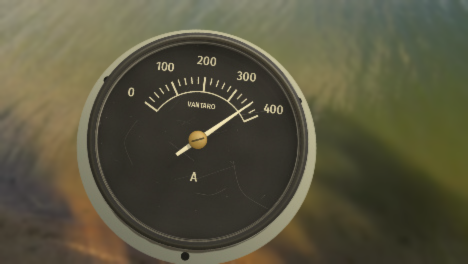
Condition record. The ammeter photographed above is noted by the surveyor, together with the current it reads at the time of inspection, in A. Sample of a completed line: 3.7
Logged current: 360
